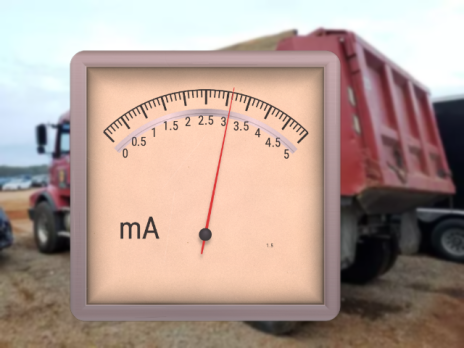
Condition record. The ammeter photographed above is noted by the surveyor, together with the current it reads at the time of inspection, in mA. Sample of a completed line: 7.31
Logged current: 3.1
